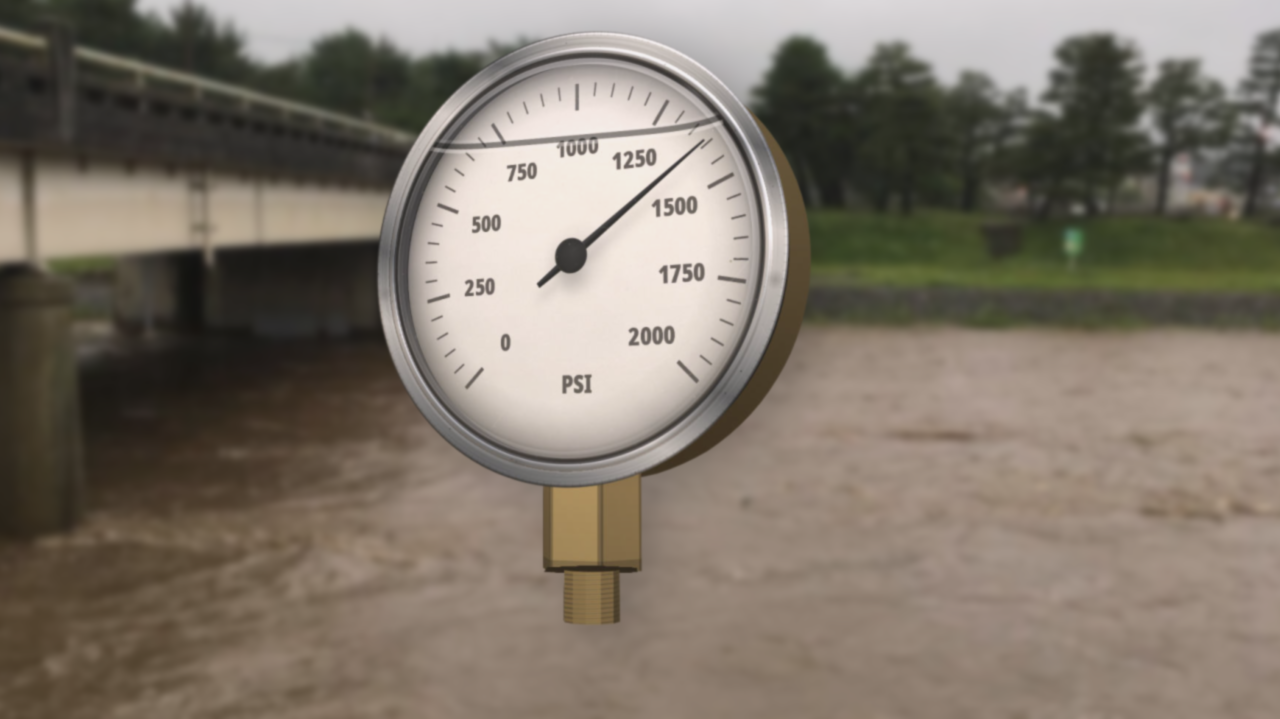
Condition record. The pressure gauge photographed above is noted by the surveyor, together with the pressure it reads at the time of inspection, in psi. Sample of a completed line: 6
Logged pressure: 1400
